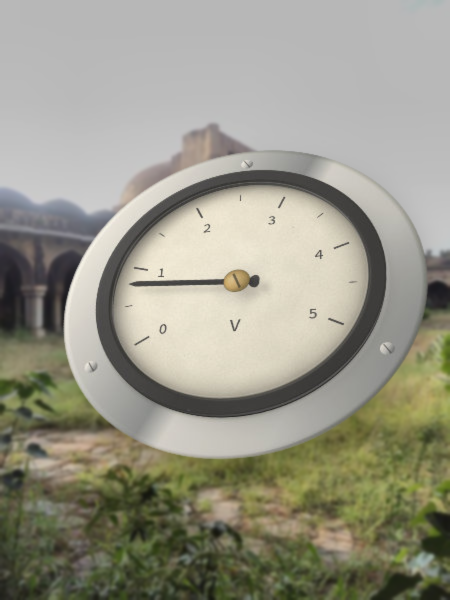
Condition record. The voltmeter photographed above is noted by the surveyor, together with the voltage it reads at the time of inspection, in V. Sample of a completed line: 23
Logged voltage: 0.75
